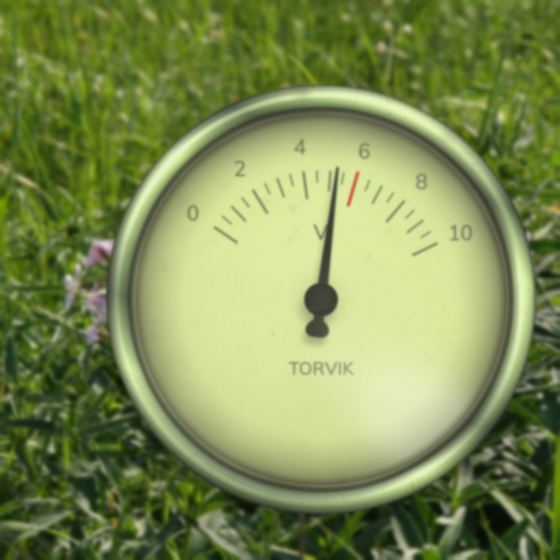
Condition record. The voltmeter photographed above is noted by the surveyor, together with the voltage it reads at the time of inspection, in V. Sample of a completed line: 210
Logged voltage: 5.25
